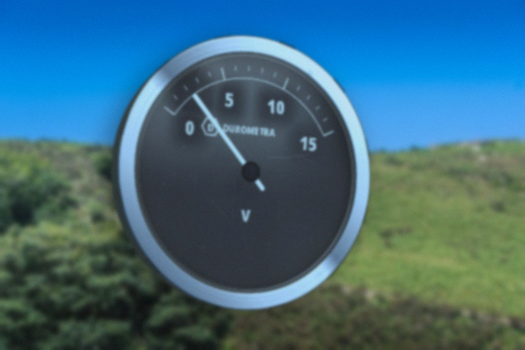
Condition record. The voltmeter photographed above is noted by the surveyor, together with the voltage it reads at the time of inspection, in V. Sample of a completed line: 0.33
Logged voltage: 2
